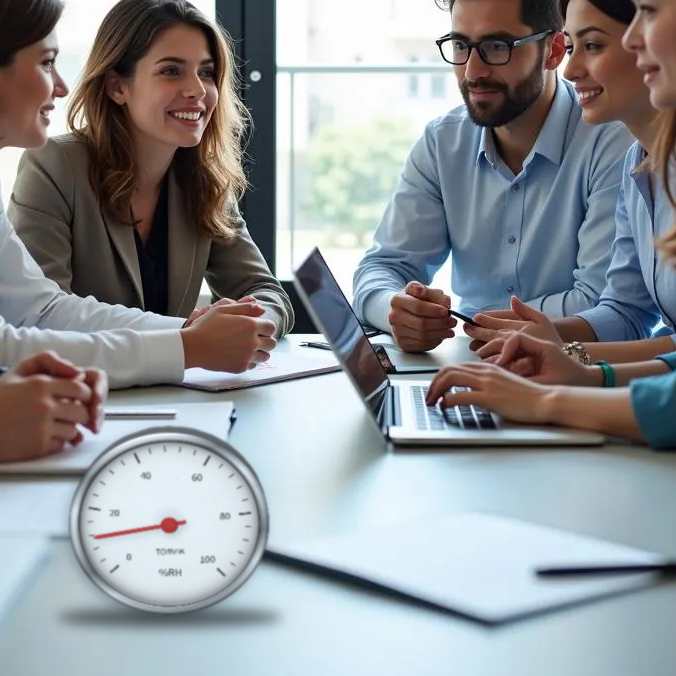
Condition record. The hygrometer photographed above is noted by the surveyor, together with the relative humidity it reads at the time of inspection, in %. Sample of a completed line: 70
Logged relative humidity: 12
